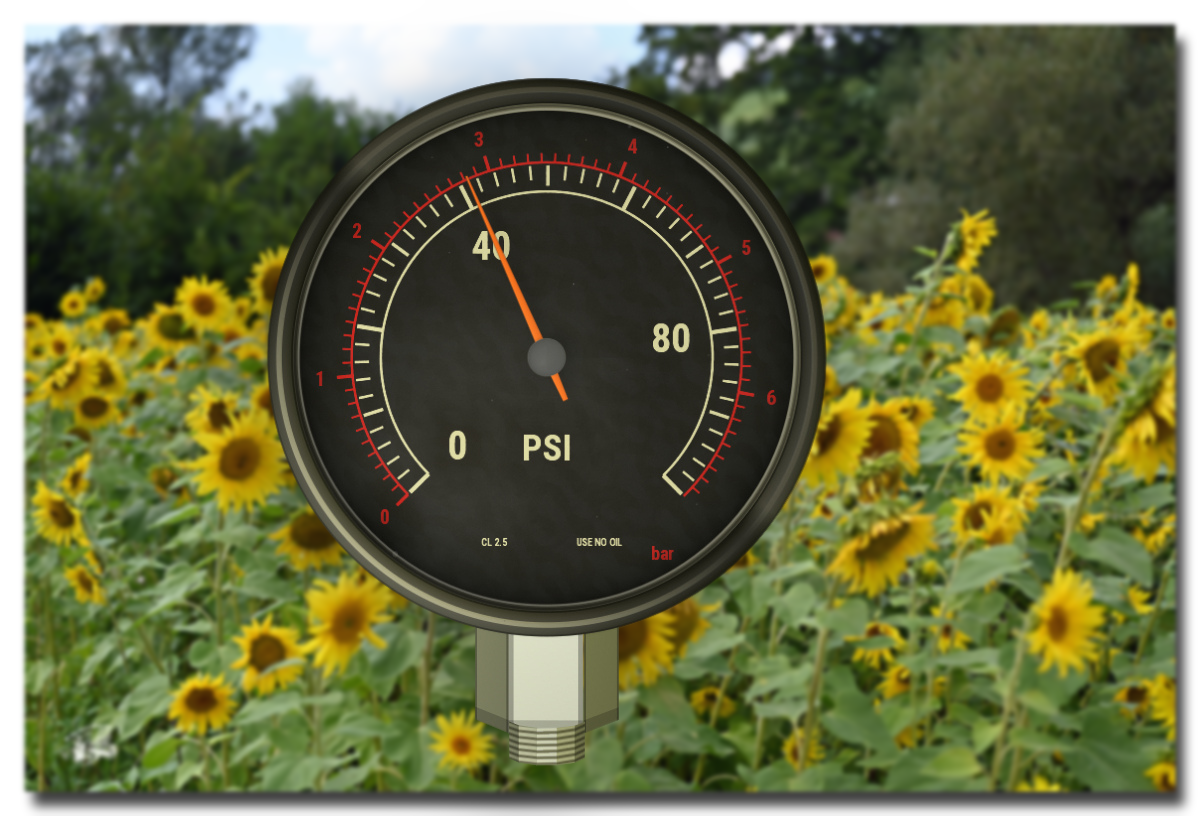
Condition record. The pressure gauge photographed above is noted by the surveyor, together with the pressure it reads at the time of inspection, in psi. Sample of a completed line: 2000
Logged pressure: 41
